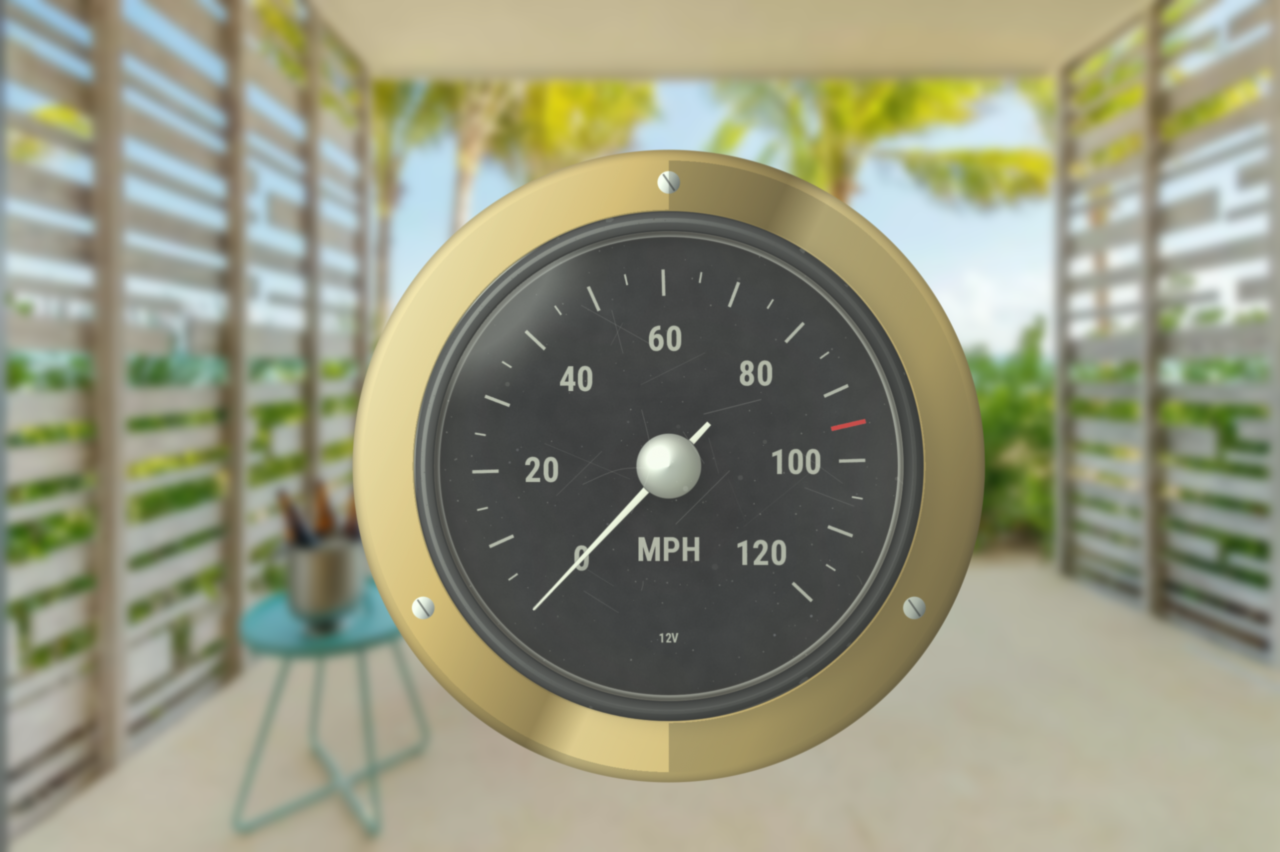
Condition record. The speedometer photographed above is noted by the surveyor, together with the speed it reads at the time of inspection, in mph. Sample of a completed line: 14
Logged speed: 0
